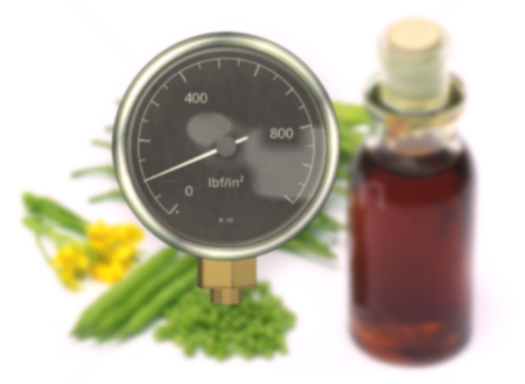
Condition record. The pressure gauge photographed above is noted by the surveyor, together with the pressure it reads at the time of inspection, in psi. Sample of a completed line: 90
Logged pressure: 100
